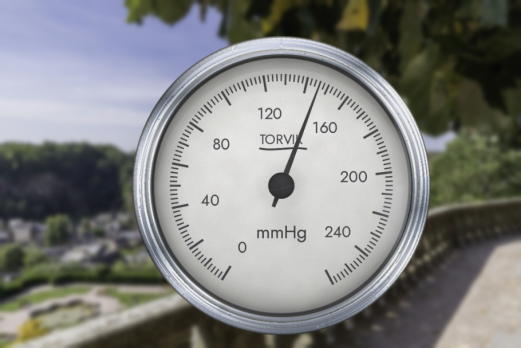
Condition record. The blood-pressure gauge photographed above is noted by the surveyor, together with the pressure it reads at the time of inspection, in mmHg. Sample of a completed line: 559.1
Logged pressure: 146
